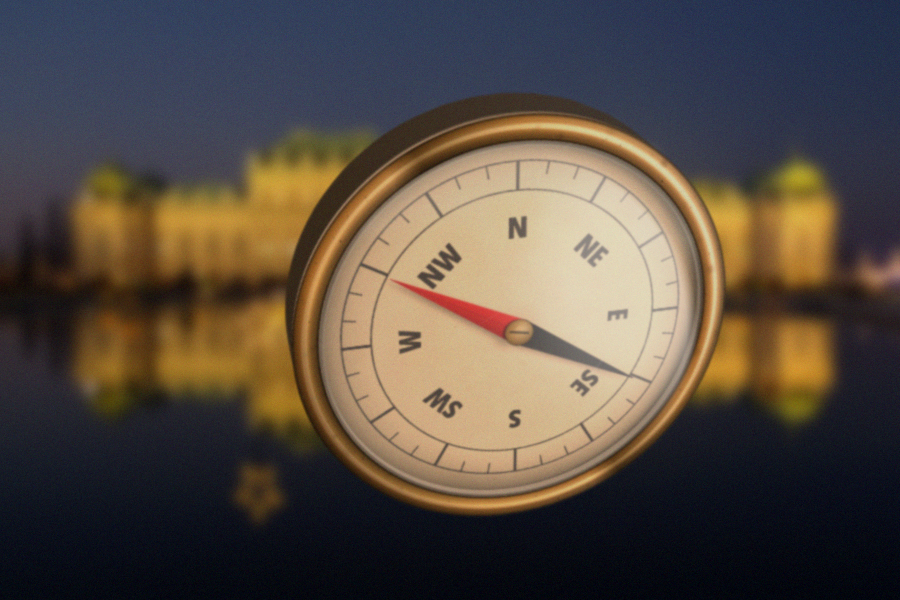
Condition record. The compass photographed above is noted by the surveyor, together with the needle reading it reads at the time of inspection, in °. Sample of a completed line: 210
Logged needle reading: 300
